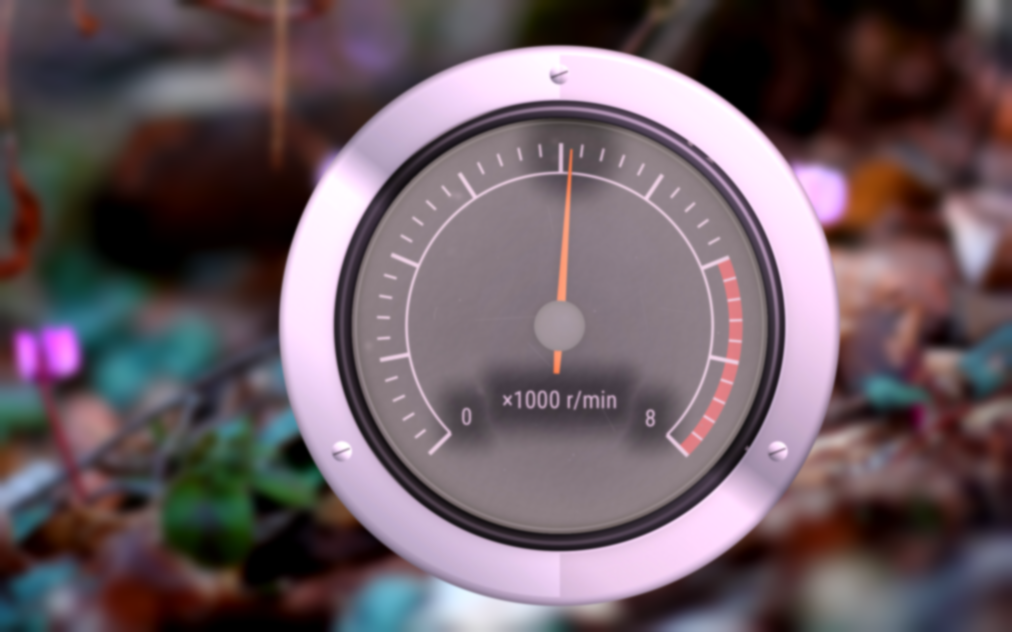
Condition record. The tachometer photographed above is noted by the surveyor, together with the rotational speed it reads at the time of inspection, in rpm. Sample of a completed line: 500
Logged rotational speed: 4100
